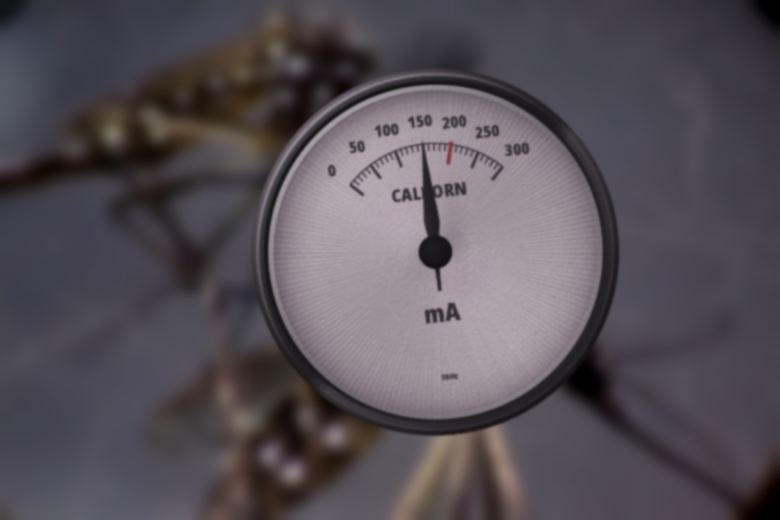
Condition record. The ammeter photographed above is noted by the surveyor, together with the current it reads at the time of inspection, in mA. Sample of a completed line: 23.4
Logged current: 150
